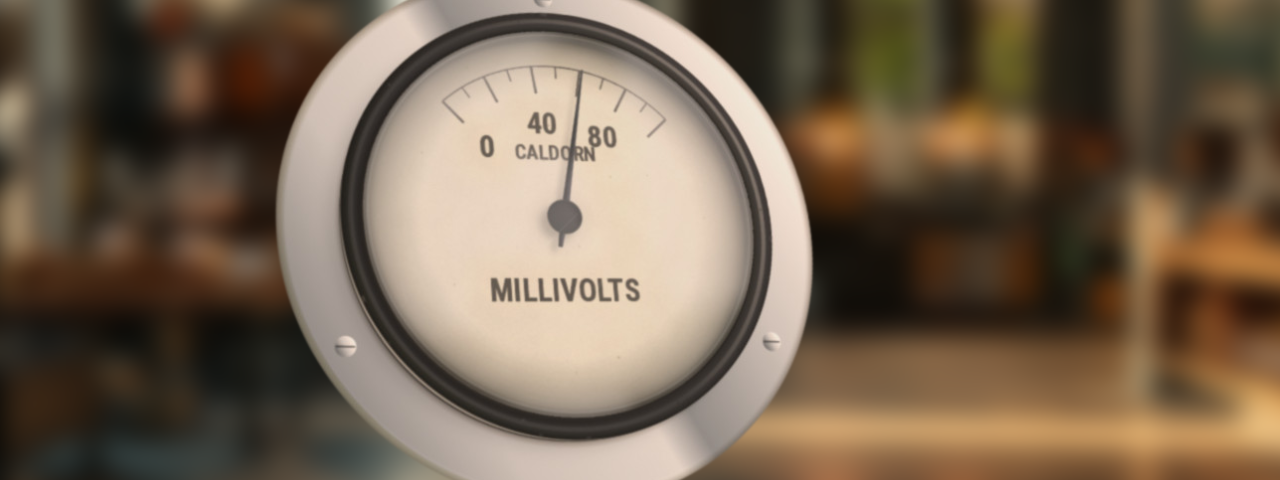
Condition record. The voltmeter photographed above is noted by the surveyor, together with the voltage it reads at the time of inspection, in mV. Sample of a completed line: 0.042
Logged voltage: 60
